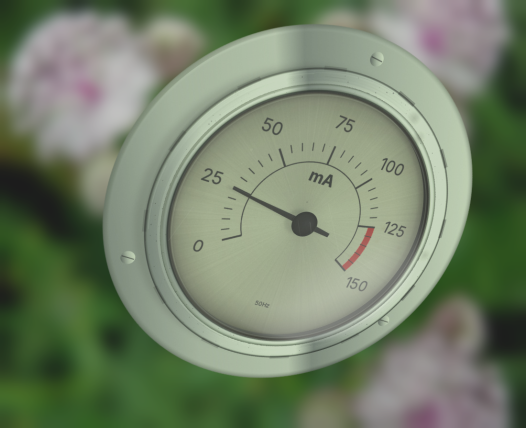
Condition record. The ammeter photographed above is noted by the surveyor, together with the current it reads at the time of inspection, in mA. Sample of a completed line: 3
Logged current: 25
